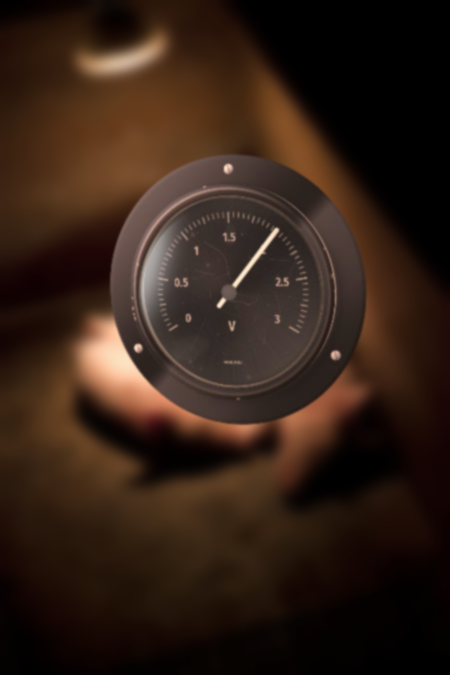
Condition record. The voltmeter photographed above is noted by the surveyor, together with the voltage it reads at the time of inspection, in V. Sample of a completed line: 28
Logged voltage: 2
